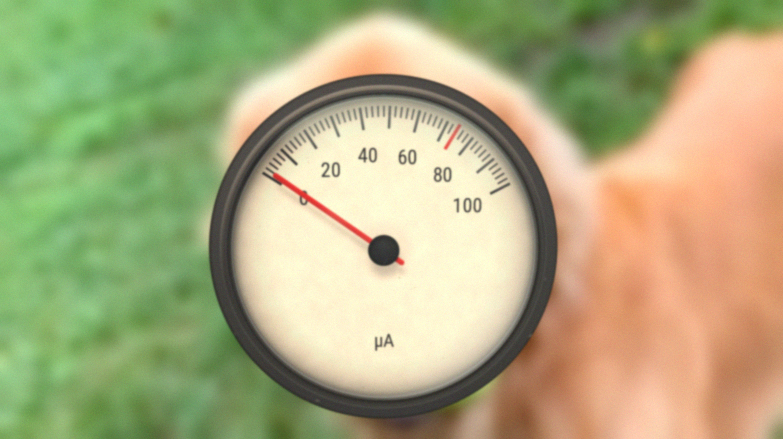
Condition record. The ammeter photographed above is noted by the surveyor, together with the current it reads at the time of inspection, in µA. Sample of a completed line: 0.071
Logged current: 2
